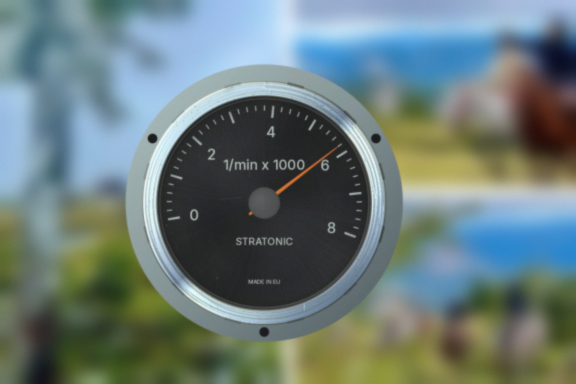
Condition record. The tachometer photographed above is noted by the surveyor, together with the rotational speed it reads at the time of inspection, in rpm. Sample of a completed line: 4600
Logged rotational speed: 5800
